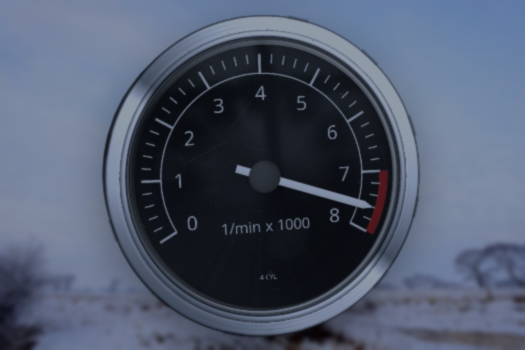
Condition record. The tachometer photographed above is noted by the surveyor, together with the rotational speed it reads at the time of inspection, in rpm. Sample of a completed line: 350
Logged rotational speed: 7600
